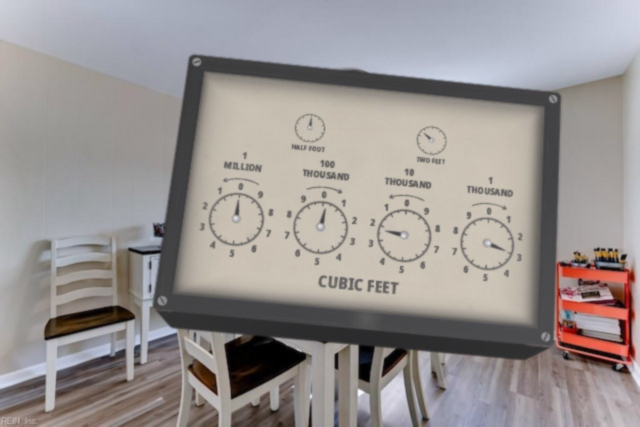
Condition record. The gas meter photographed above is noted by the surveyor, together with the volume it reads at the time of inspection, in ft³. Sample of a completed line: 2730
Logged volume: 2300
